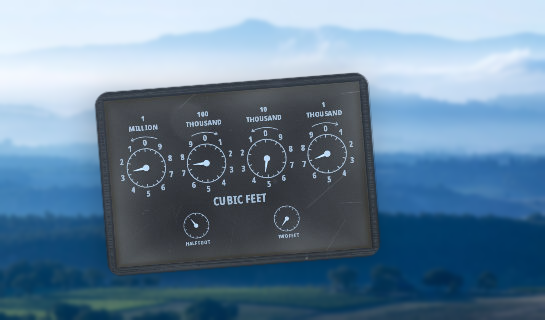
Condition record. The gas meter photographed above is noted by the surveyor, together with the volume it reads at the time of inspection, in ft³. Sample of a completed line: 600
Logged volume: 274700
